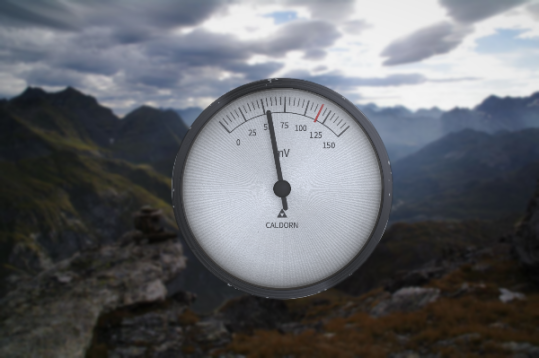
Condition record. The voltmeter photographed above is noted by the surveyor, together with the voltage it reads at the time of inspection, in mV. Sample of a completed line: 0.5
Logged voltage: 55
